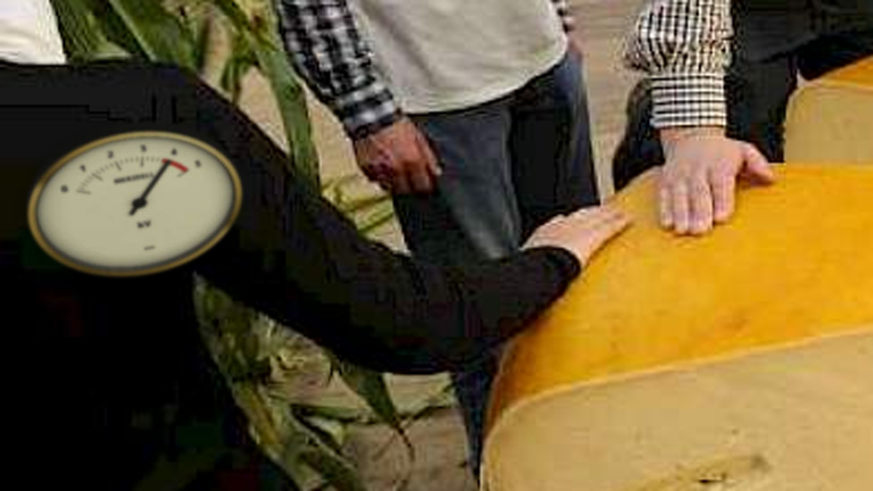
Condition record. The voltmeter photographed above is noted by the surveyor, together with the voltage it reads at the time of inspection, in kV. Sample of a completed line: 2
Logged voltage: 4
